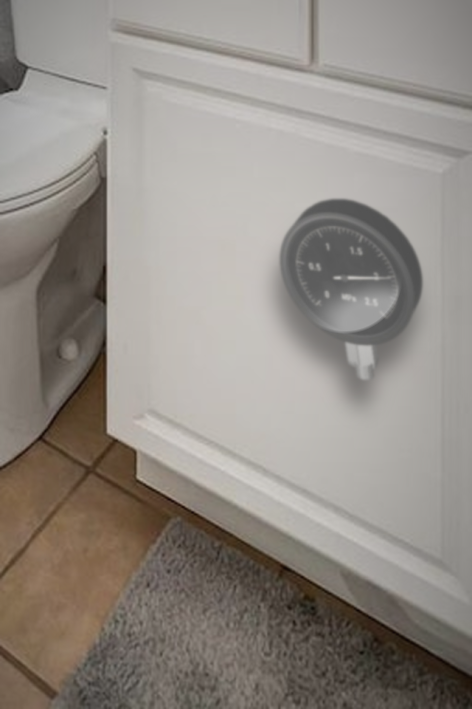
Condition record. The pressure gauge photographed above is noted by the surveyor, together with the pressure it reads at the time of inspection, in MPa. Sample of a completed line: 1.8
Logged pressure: 2
